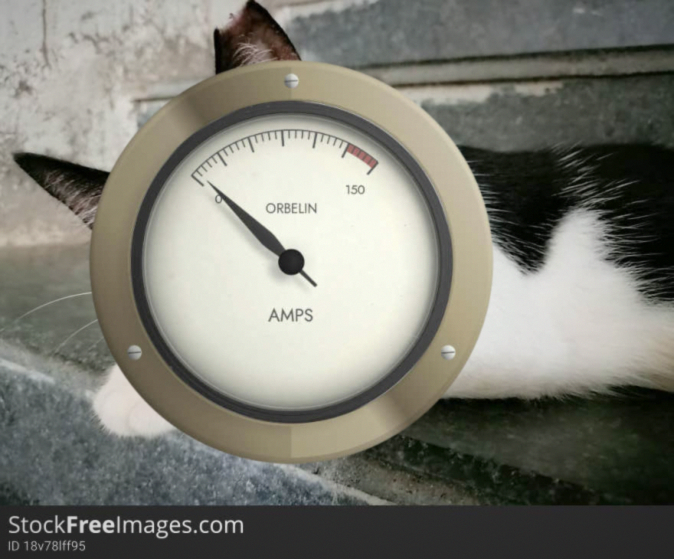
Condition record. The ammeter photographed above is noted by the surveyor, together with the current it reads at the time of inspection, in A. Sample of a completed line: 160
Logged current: 5
